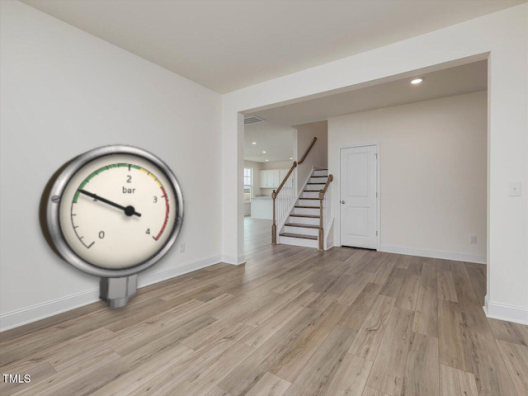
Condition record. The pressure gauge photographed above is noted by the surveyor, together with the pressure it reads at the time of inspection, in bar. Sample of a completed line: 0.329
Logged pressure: 1
